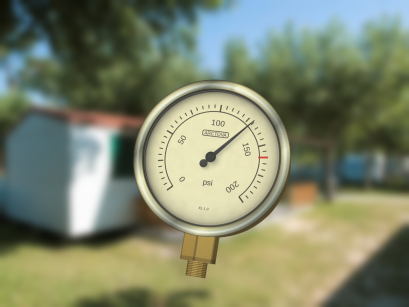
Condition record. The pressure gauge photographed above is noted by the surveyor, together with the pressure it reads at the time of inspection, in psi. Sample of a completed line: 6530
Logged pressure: 130
